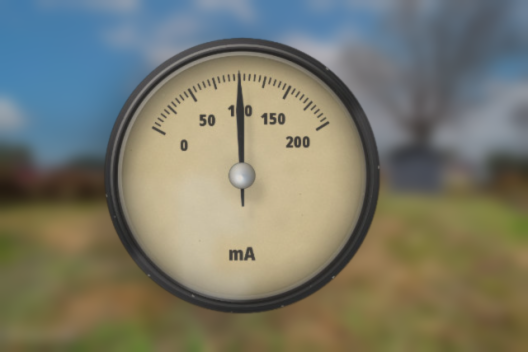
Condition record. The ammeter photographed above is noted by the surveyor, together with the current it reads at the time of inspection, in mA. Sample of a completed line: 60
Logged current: 100
